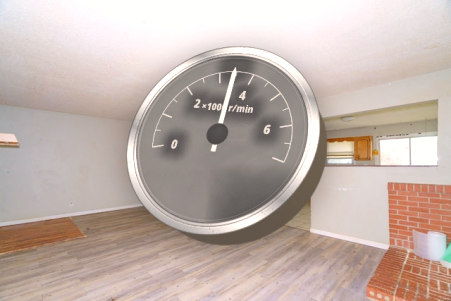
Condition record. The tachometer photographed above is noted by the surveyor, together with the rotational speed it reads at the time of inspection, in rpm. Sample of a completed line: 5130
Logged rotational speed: 3500
